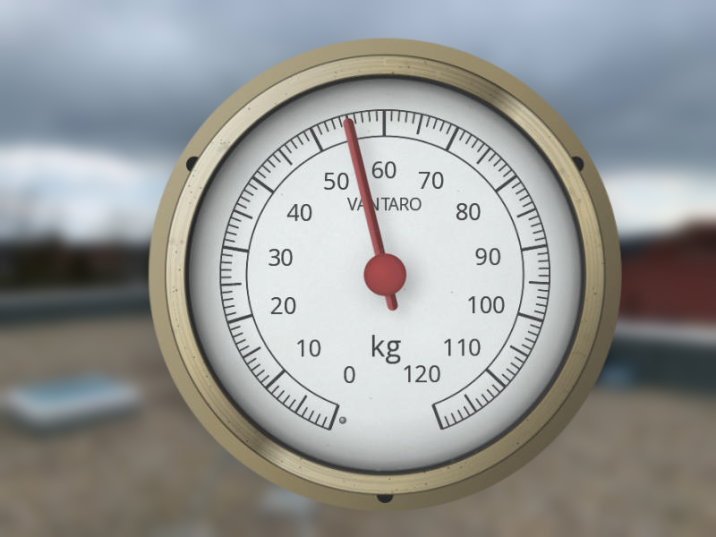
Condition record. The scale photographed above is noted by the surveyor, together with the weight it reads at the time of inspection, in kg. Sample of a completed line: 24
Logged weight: 55
